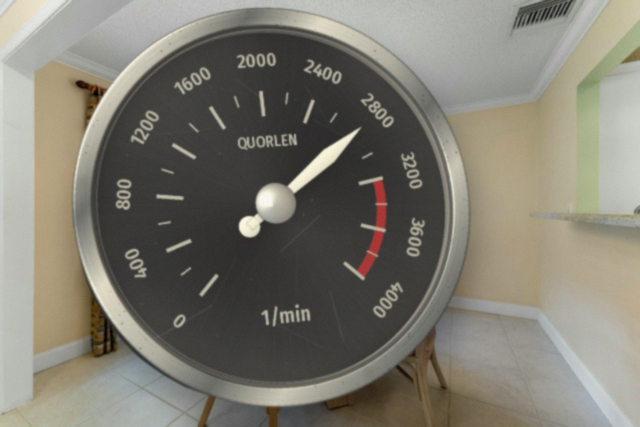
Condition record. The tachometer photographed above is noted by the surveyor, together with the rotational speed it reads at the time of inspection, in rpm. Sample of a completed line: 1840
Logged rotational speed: 2800
